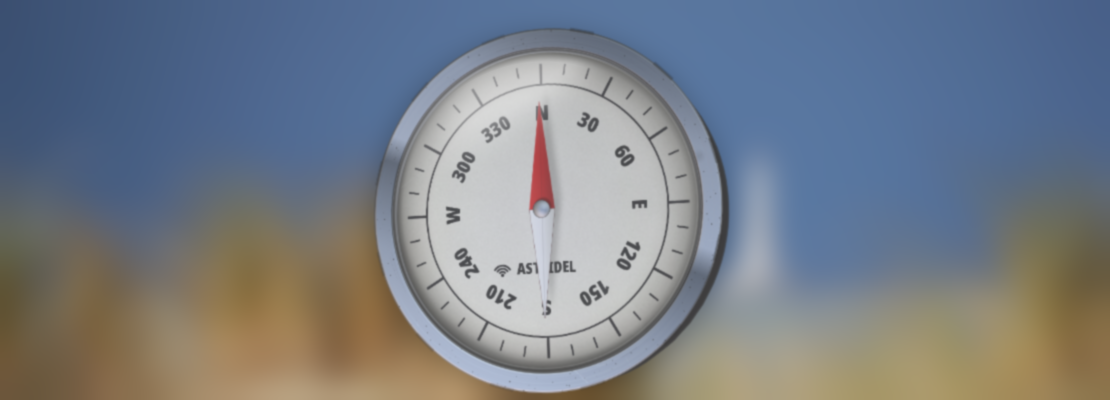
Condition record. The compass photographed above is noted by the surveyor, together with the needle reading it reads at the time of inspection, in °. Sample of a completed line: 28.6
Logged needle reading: 0
